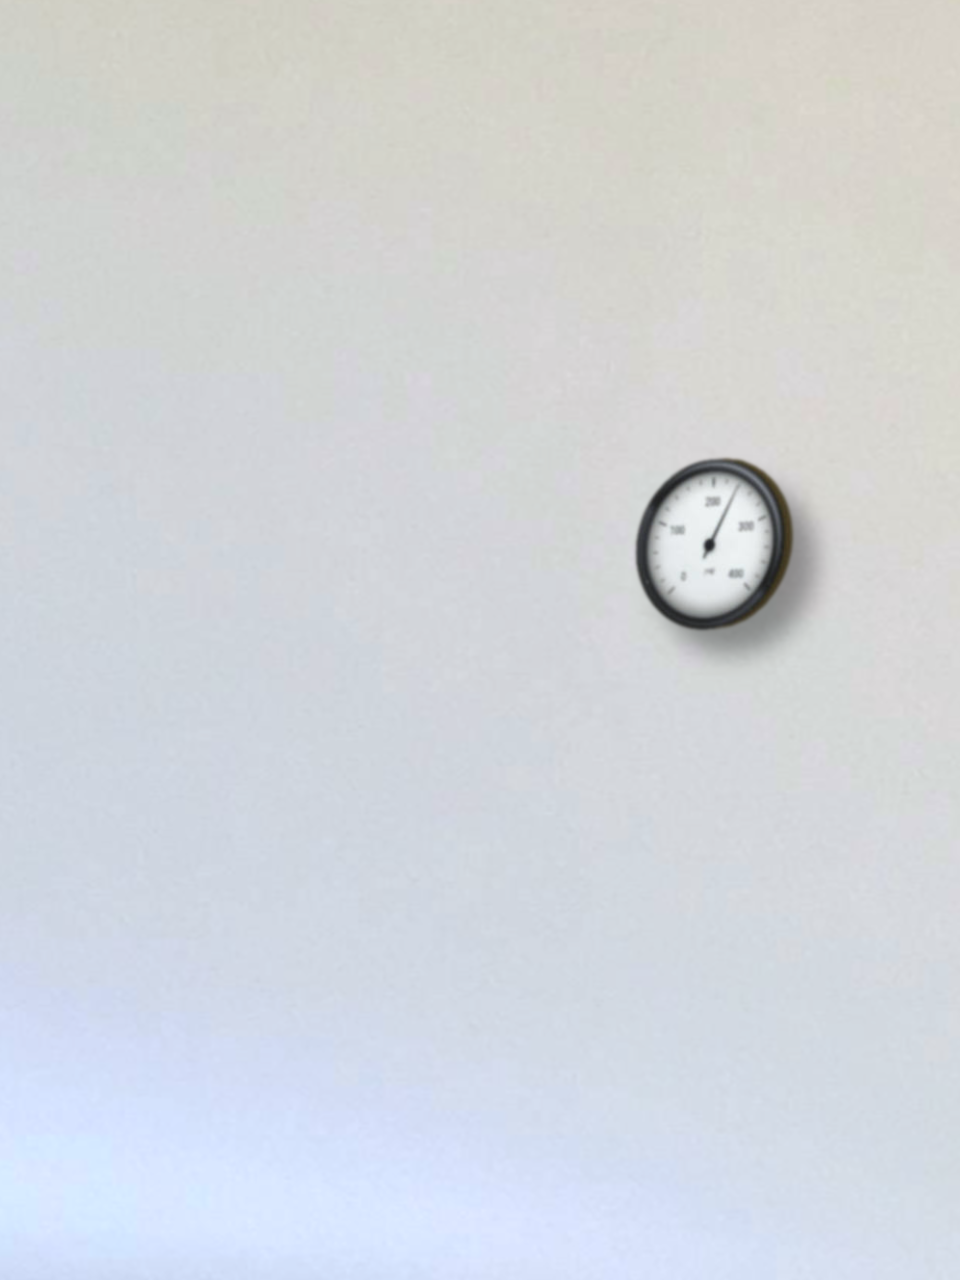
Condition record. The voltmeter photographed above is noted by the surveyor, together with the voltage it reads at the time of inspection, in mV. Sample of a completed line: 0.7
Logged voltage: 240
